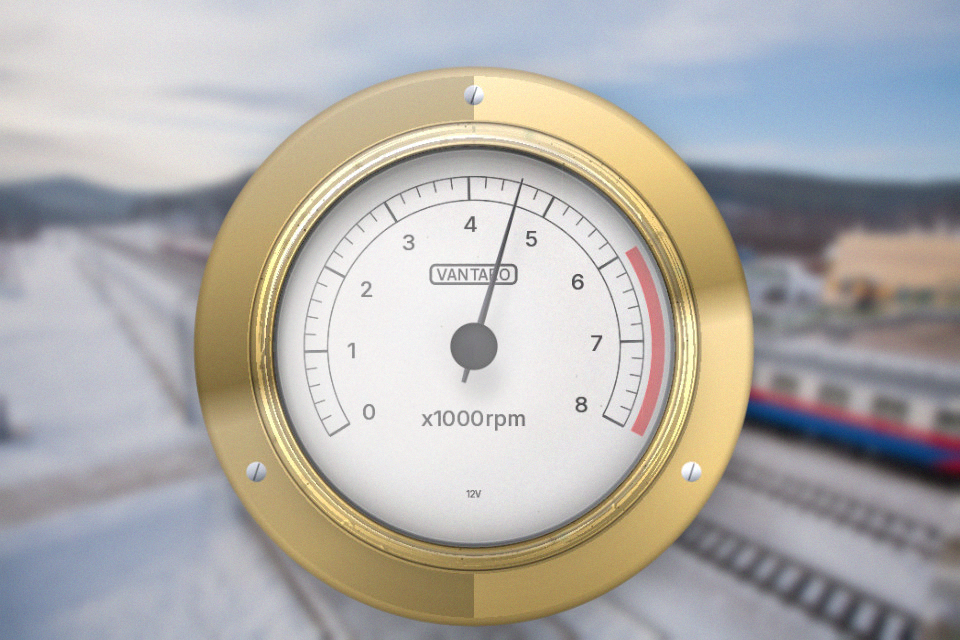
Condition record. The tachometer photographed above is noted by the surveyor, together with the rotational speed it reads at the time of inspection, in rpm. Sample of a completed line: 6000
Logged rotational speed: 4600
